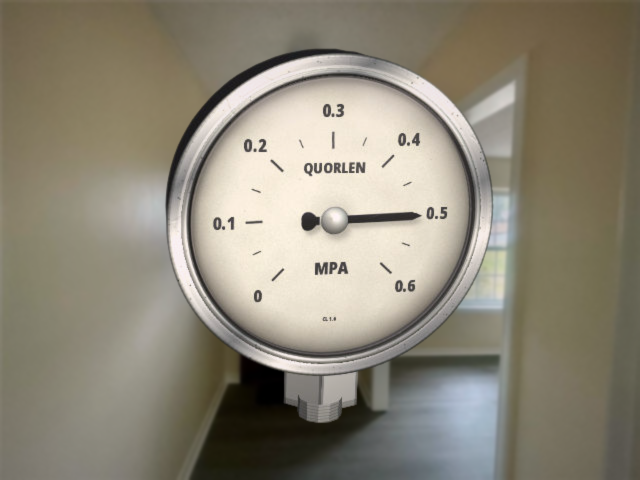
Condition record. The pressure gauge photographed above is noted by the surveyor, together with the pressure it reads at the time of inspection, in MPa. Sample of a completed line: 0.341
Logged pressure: 0.5
